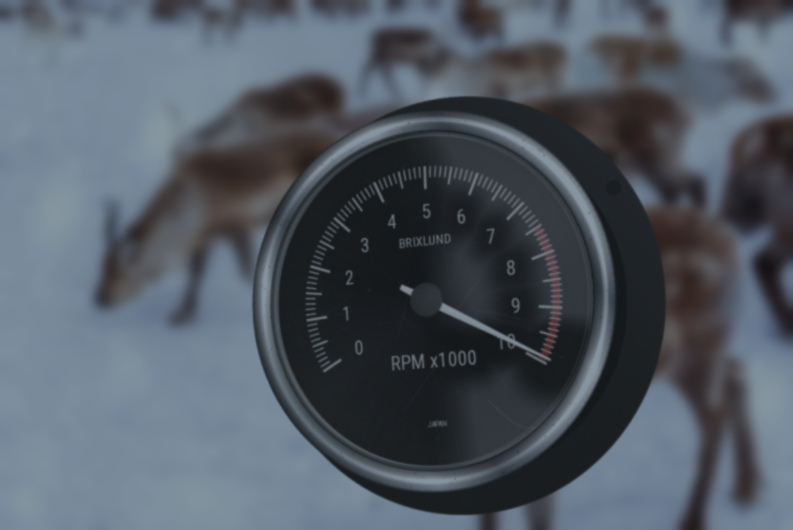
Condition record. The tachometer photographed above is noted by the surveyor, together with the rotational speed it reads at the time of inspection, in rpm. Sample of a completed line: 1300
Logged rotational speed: 9900
